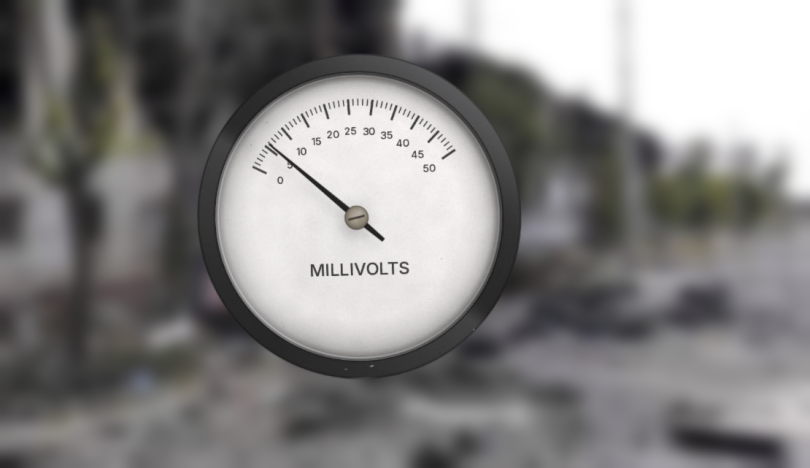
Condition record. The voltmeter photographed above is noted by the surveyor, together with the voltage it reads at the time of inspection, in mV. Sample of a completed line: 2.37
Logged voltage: 6
